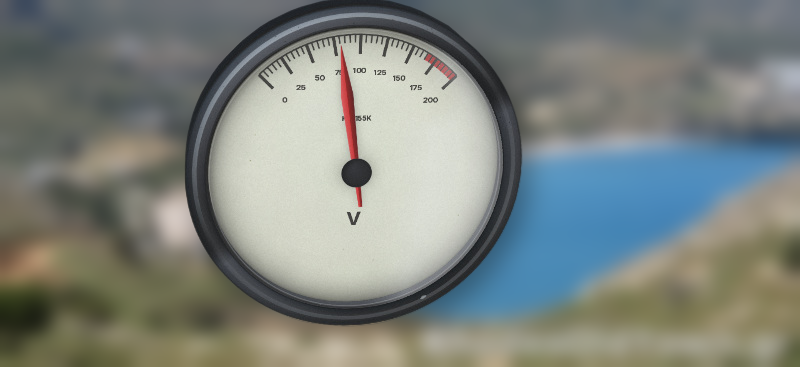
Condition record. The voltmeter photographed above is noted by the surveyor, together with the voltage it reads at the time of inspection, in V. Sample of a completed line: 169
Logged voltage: 80
